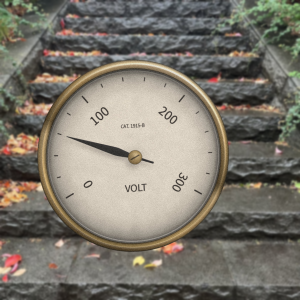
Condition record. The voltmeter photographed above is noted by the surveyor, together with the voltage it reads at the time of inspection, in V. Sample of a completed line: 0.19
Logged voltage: 60
